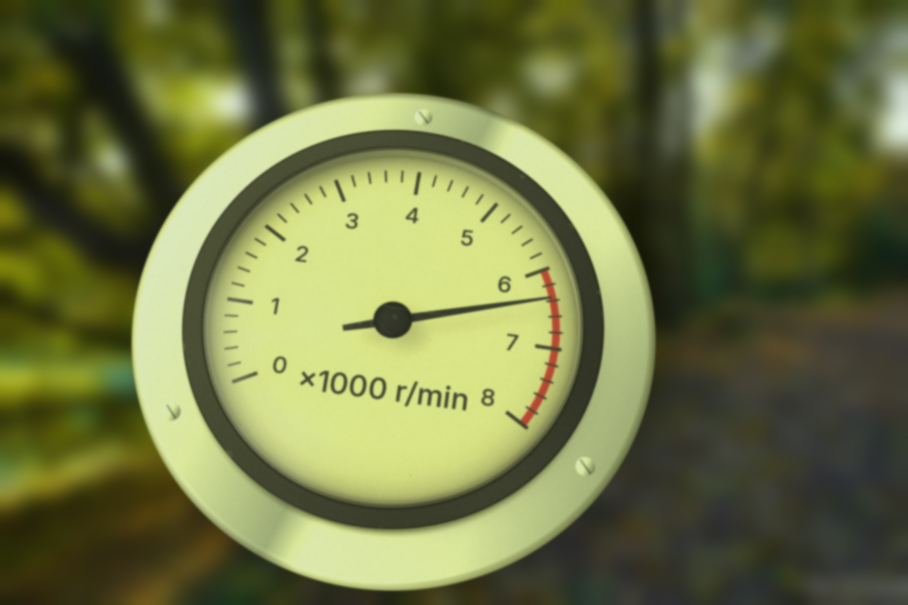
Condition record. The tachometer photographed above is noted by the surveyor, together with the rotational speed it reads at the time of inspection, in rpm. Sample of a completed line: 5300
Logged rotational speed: 6400
